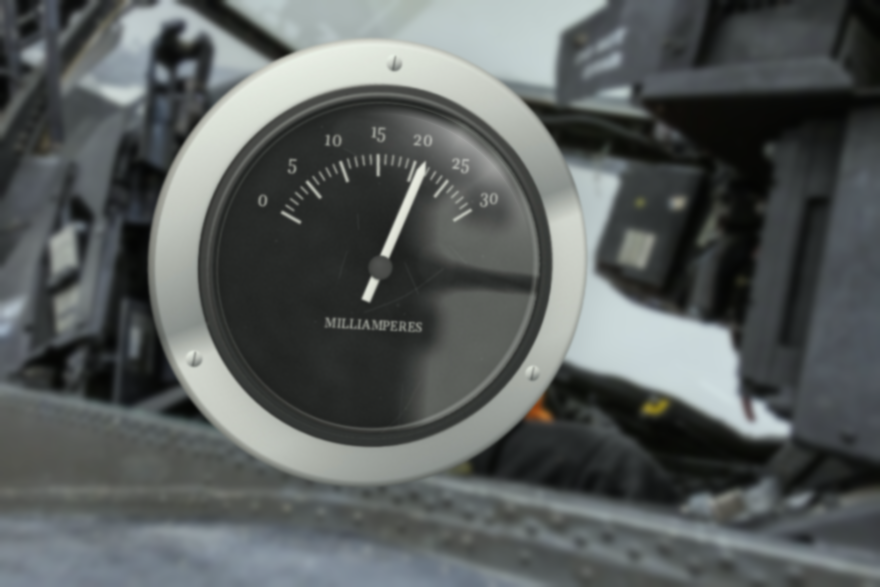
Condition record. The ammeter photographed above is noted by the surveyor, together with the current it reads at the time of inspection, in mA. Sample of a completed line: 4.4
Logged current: 21
